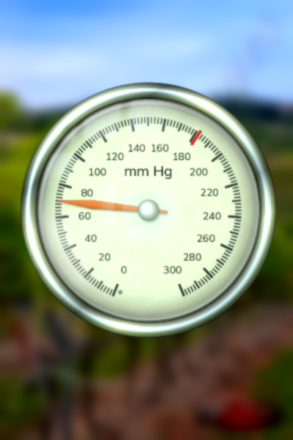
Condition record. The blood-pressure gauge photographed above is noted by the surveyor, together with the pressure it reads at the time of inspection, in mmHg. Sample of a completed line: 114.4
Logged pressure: 70
